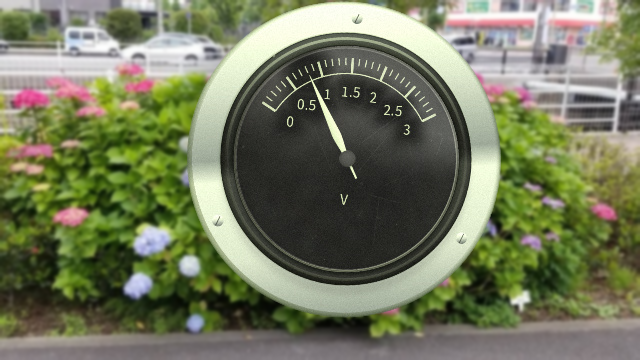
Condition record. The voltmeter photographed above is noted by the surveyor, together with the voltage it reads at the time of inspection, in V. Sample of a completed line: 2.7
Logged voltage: 0.8
